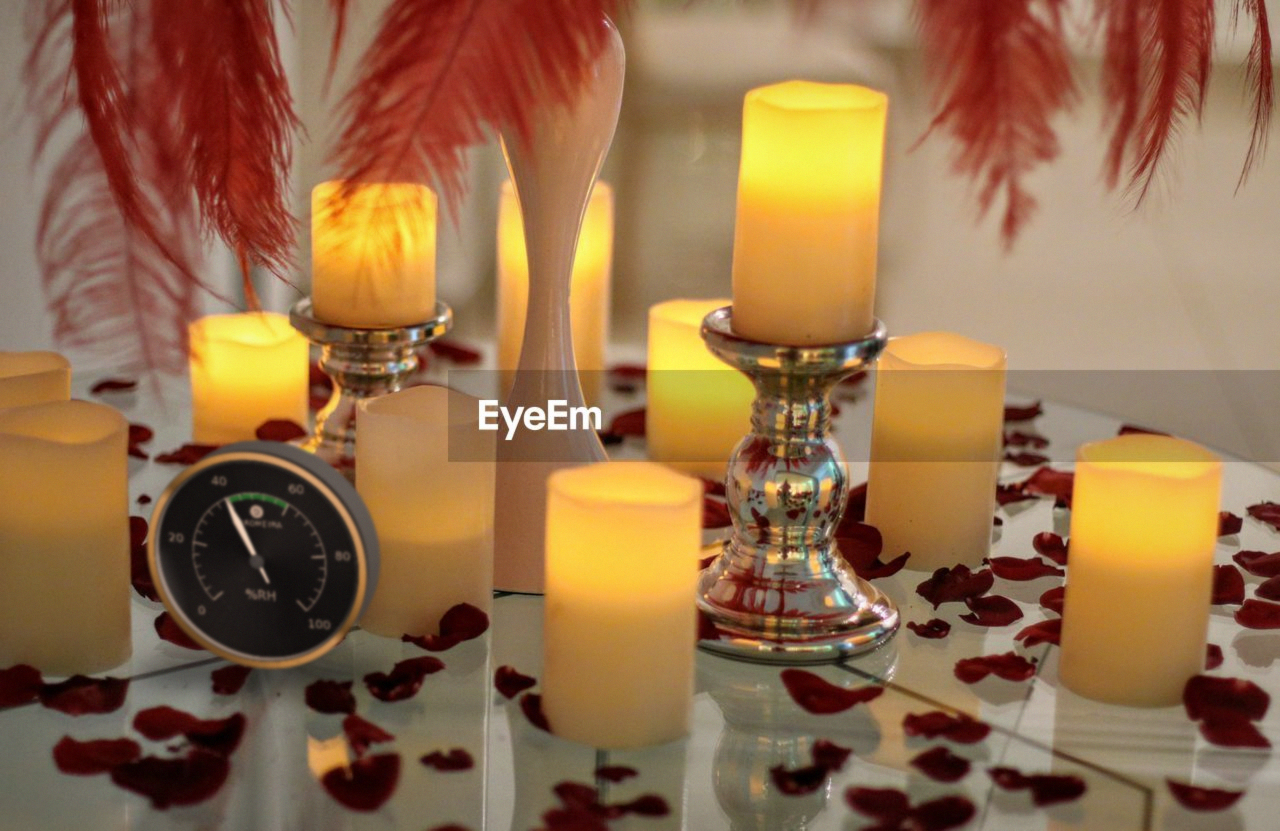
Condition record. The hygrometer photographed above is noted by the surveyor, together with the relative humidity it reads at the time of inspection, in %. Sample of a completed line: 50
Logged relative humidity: 40
